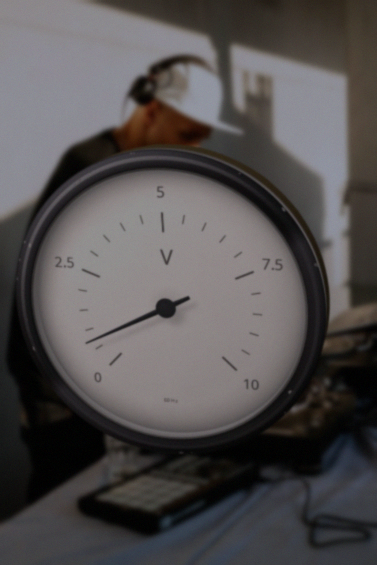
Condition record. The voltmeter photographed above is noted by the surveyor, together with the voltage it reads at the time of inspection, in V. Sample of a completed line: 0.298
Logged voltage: 0.75
